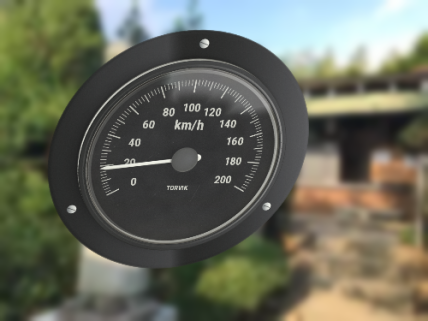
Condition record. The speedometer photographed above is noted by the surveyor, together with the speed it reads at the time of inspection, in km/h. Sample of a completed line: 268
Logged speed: 20
